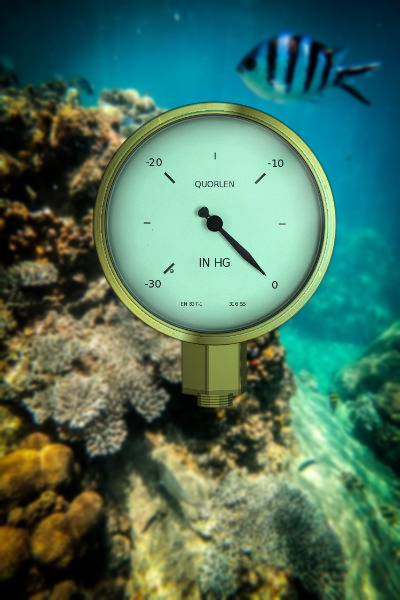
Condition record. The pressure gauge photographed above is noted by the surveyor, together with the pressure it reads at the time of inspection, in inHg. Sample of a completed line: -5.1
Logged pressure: 0
